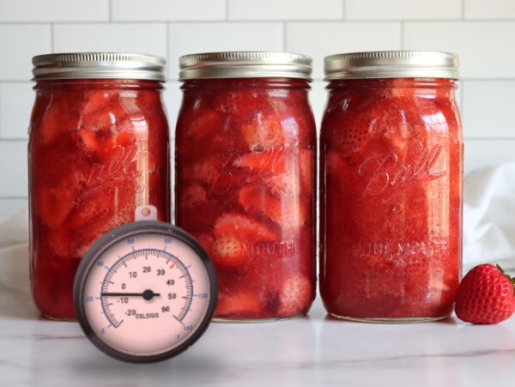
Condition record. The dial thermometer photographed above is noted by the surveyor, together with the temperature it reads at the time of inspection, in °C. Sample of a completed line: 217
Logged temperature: -5
